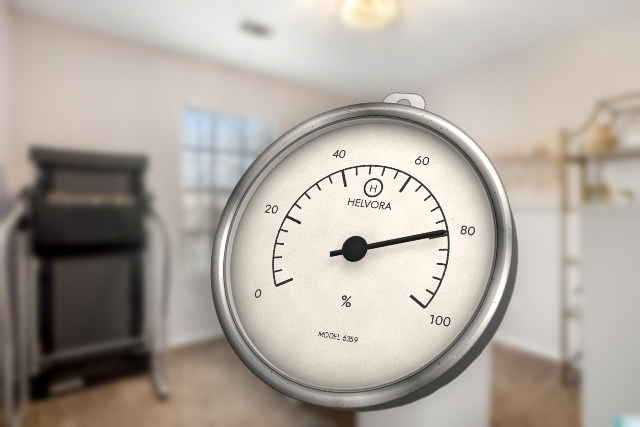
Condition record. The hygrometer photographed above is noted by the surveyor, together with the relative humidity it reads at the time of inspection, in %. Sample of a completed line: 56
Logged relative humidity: 80
